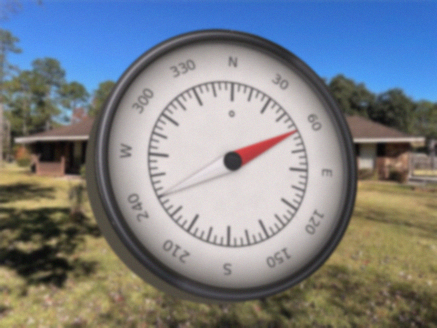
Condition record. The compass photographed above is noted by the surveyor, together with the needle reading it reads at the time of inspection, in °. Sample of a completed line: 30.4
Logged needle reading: 60
